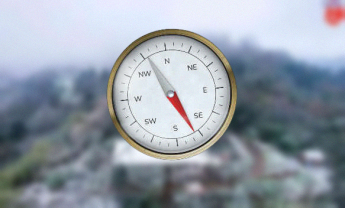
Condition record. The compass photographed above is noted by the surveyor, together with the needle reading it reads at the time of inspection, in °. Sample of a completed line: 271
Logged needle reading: 155
